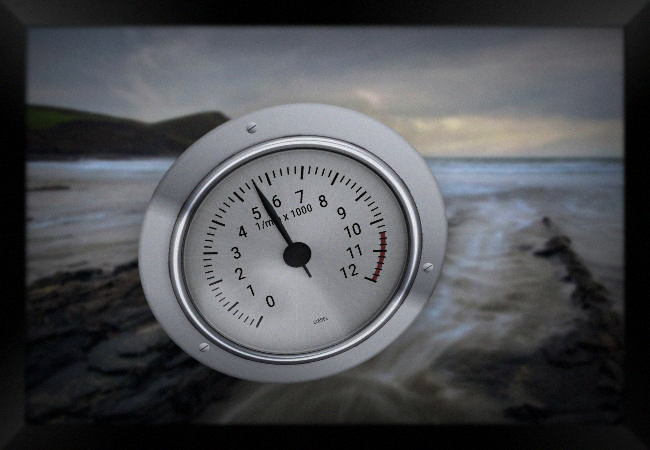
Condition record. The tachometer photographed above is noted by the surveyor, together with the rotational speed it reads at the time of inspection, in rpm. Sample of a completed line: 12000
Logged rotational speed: 5600
